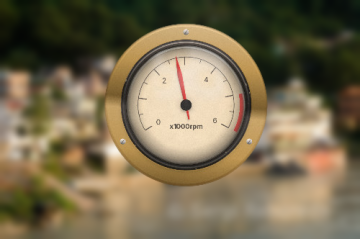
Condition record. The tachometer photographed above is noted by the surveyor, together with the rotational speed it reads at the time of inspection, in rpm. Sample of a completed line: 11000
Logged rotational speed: 2750
